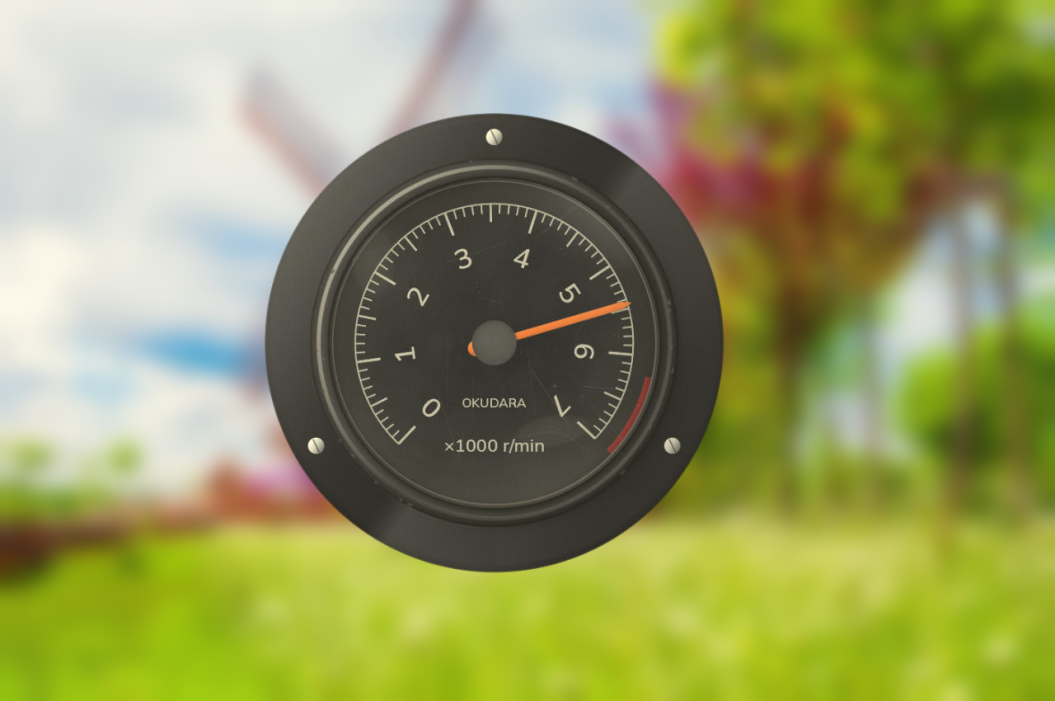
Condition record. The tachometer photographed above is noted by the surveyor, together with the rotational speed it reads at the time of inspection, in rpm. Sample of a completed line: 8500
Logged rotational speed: 5450
